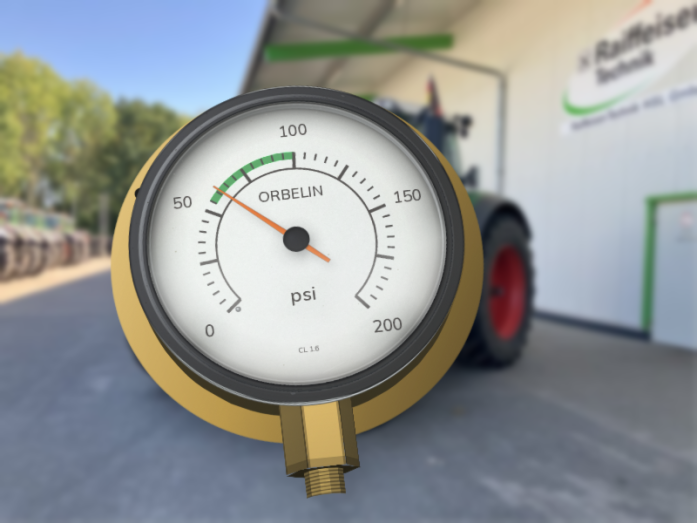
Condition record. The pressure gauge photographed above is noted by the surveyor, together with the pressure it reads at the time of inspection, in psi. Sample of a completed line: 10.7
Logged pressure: 60
